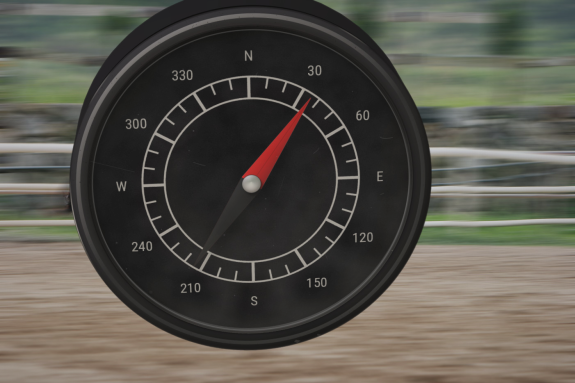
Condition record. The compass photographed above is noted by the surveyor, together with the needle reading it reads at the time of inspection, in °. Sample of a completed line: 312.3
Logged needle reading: 35
